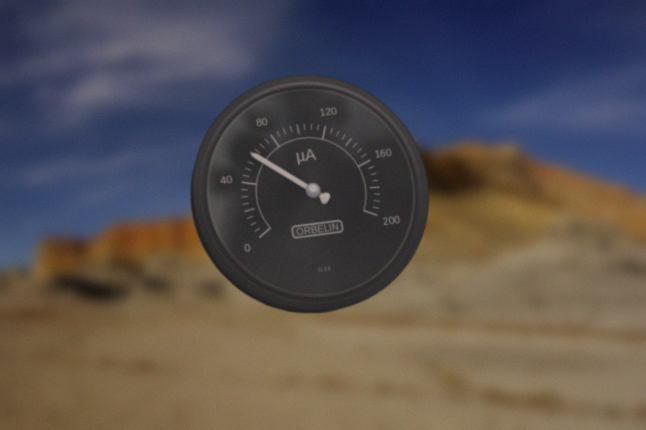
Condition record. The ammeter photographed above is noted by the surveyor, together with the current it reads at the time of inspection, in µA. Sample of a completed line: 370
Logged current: 60
